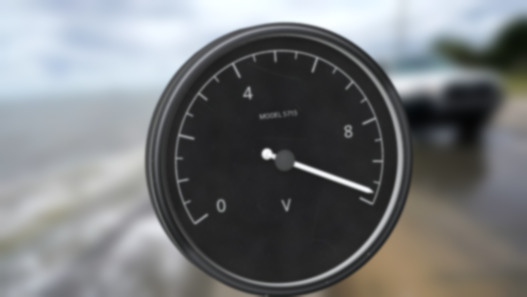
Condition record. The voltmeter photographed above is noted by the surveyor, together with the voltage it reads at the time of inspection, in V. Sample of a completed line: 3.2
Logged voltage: 9.75
